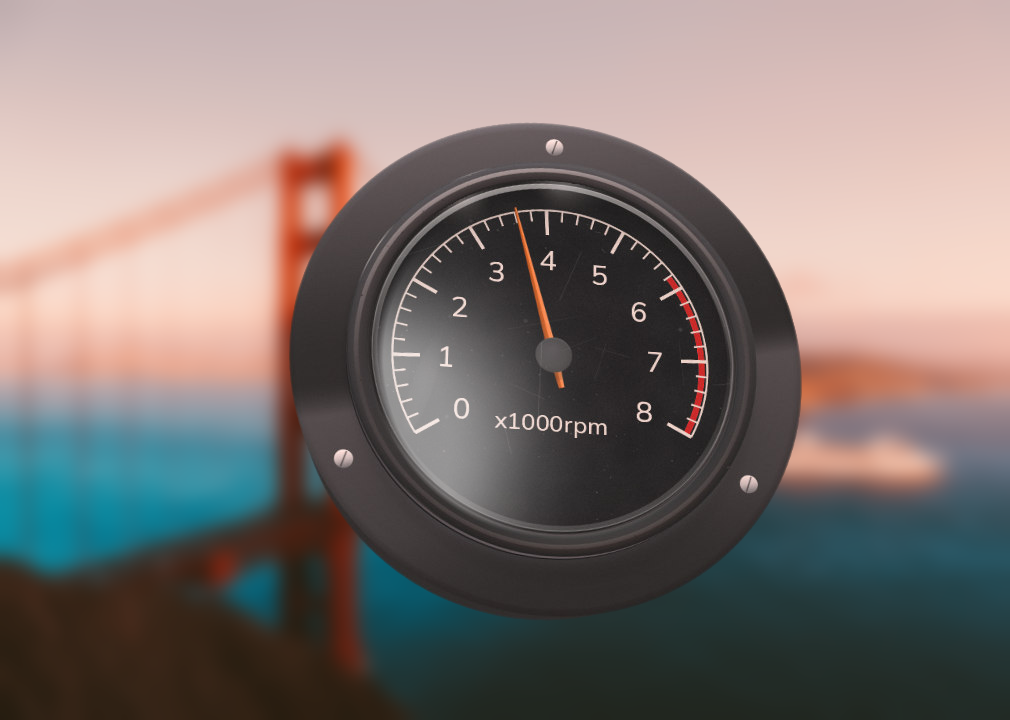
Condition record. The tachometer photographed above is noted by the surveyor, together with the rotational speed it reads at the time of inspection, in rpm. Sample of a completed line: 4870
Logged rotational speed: 3600
